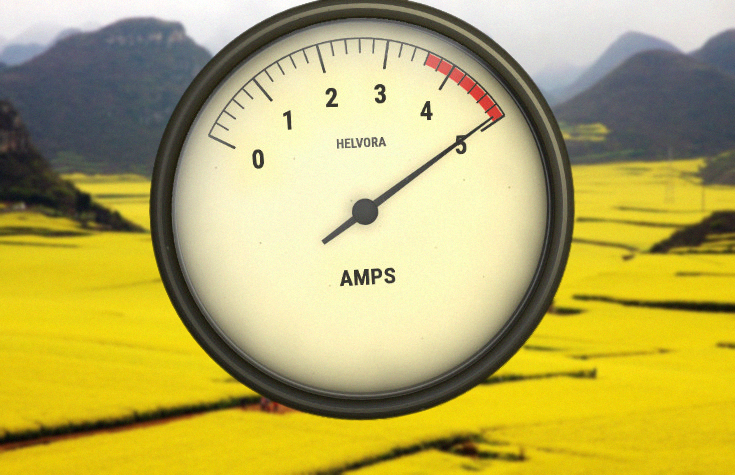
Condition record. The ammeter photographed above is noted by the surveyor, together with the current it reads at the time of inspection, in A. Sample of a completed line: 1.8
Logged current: 4.9
